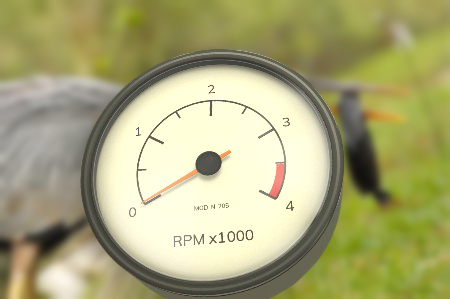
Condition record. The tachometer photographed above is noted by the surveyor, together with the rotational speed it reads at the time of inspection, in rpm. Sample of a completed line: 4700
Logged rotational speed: 0
